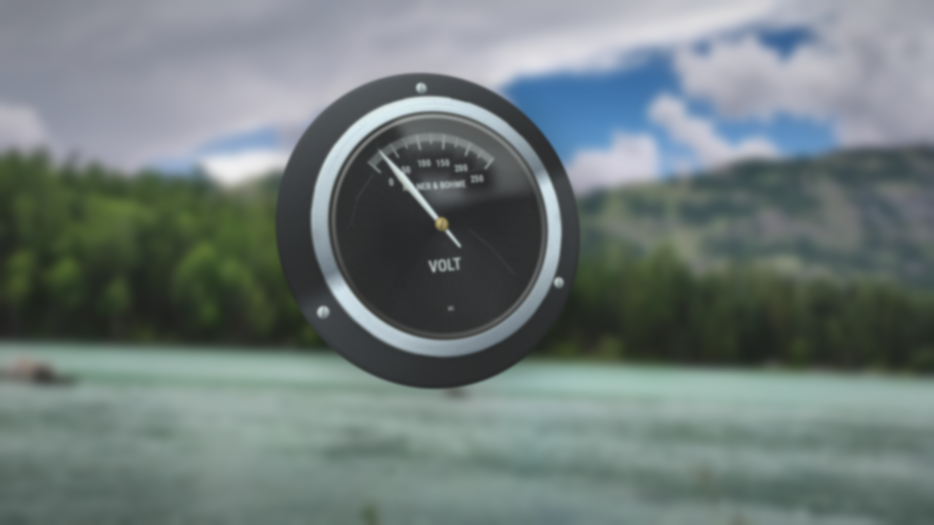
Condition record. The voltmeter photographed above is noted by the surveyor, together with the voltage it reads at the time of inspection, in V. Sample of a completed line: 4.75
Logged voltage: 25
